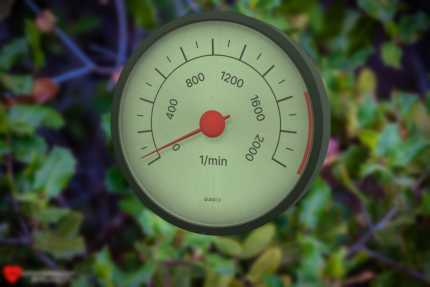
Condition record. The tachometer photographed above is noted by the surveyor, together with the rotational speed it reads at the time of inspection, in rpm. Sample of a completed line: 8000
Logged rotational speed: 50
